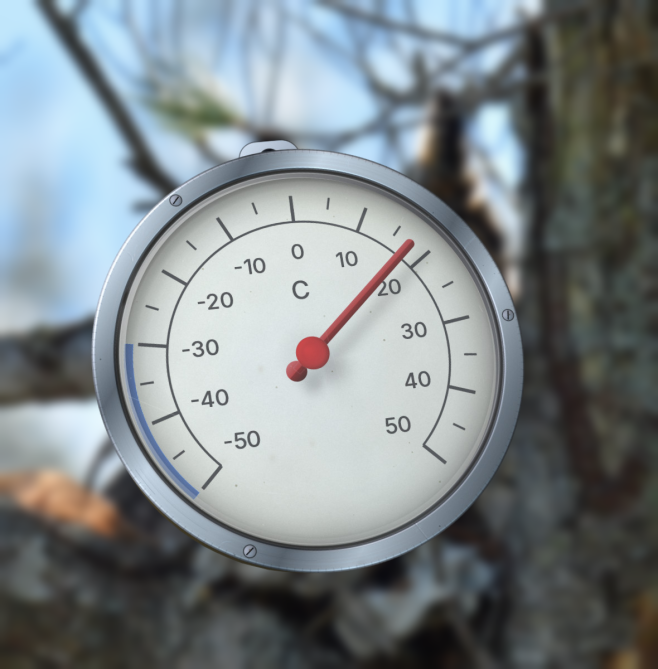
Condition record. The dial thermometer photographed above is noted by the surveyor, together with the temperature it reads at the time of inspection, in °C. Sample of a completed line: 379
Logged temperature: 17.5
